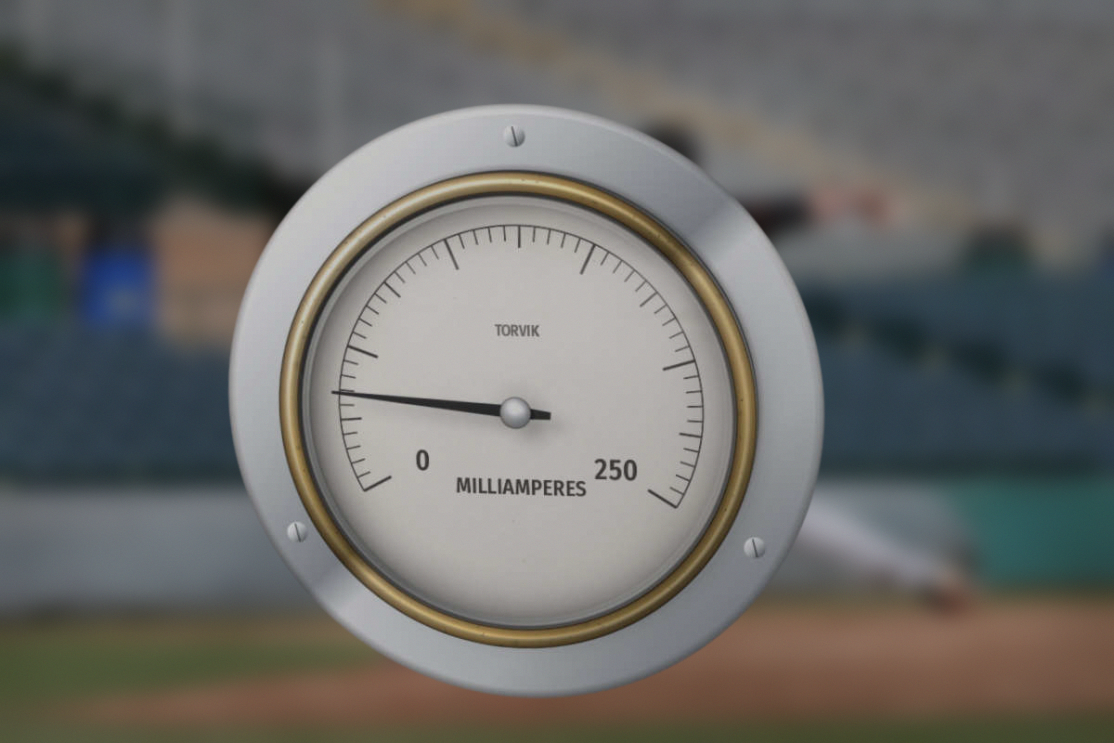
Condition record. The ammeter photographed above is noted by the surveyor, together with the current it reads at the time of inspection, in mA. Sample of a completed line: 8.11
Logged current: 35
